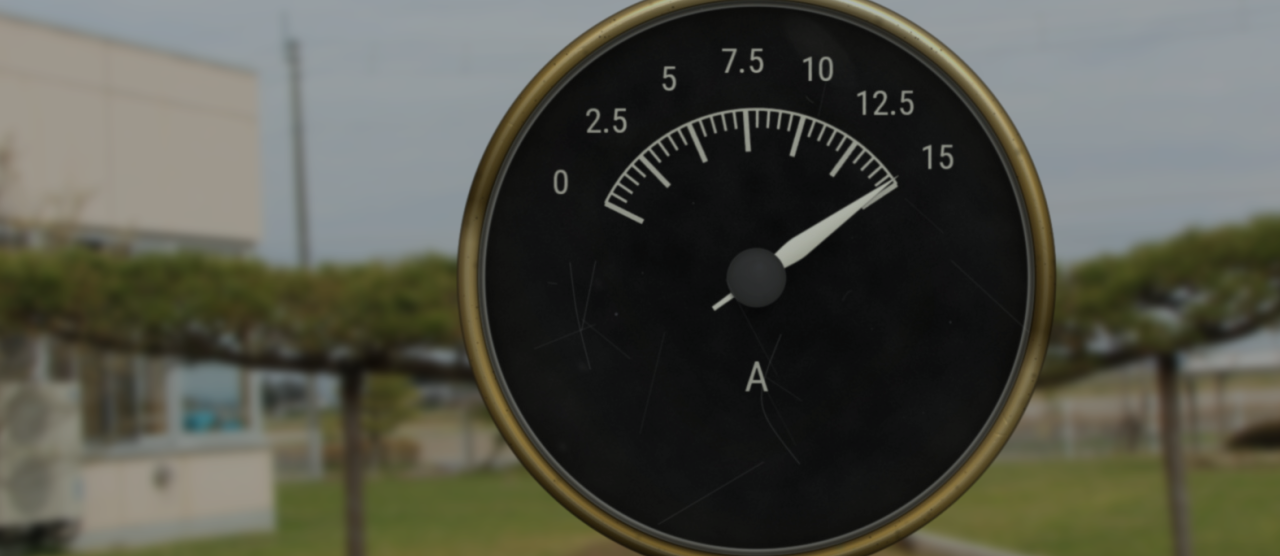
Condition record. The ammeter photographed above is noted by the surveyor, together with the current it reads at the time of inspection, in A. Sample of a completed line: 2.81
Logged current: 14.75
